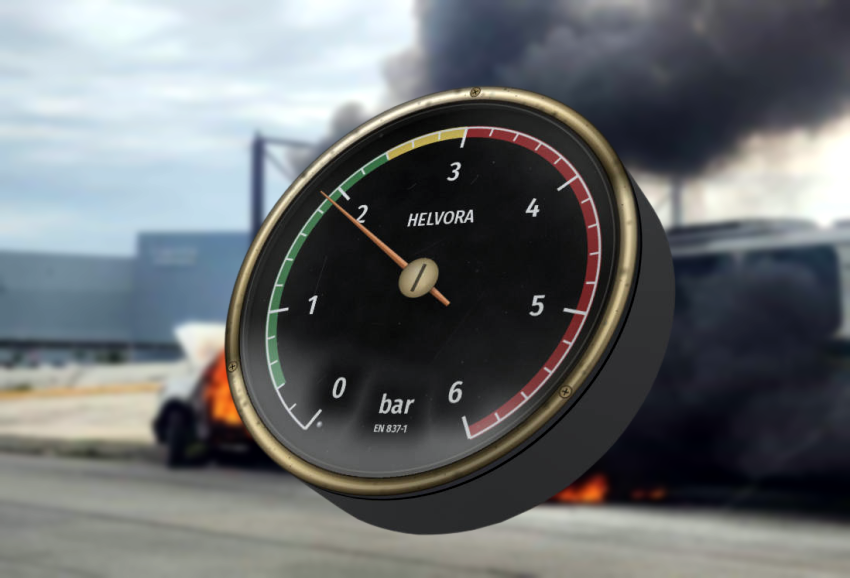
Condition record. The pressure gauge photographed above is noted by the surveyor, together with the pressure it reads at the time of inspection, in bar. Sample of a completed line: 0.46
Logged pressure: 1.9
